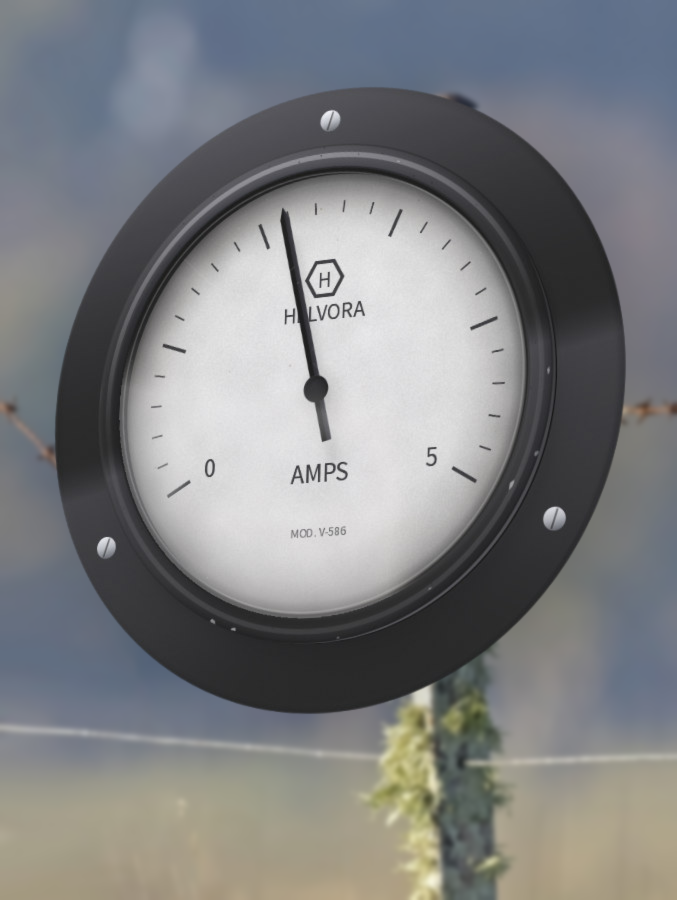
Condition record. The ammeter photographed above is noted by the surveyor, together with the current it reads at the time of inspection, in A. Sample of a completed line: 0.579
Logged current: 2.2
